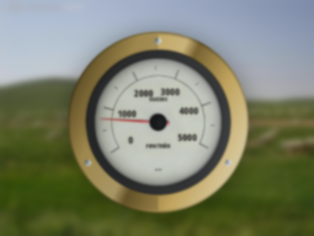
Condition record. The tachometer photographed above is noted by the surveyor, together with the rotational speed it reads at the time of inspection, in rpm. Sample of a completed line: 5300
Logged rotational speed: 750
